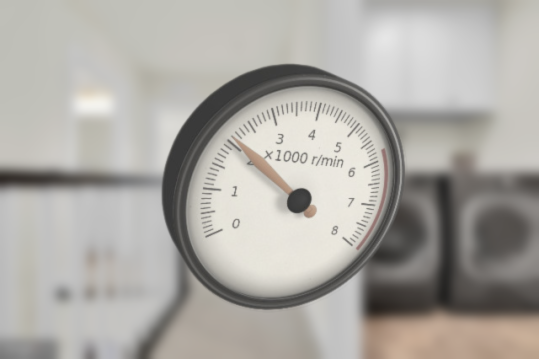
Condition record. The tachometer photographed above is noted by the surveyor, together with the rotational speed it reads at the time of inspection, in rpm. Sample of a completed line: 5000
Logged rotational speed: 2100
